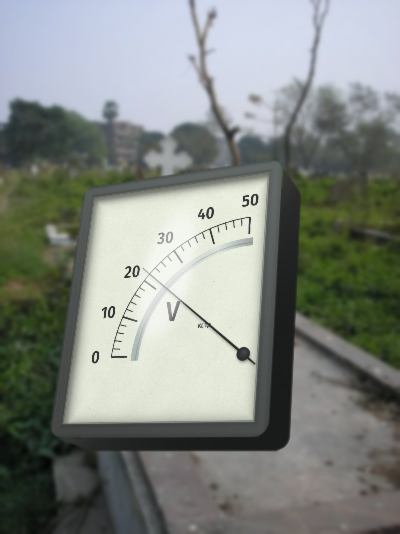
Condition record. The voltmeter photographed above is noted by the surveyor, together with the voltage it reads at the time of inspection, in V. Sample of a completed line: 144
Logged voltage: 22
